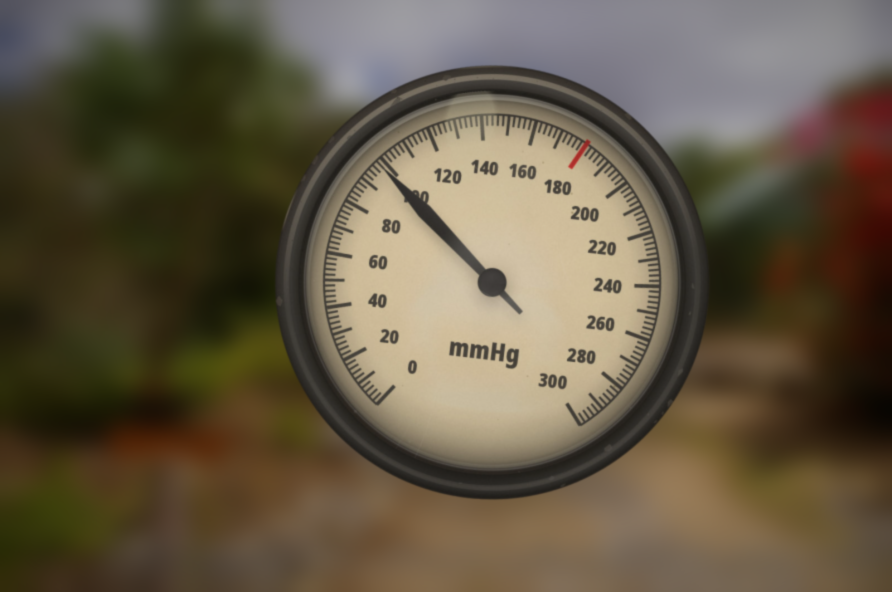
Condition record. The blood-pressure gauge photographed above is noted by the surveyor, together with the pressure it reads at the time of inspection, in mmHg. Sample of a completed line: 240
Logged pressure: 98
